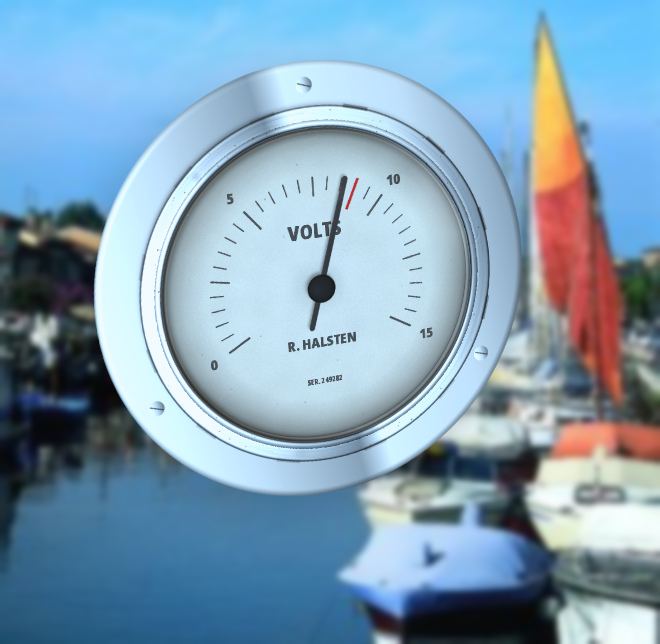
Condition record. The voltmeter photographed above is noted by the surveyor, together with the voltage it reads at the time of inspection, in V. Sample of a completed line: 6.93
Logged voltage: 8.5
